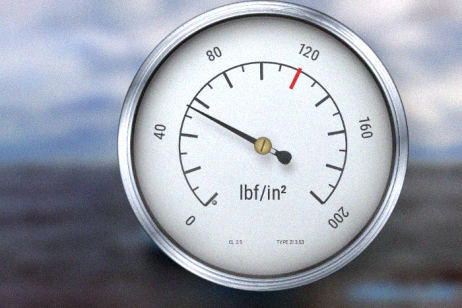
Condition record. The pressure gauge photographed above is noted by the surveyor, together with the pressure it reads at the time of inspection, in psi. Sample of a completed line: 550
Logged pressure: 55
